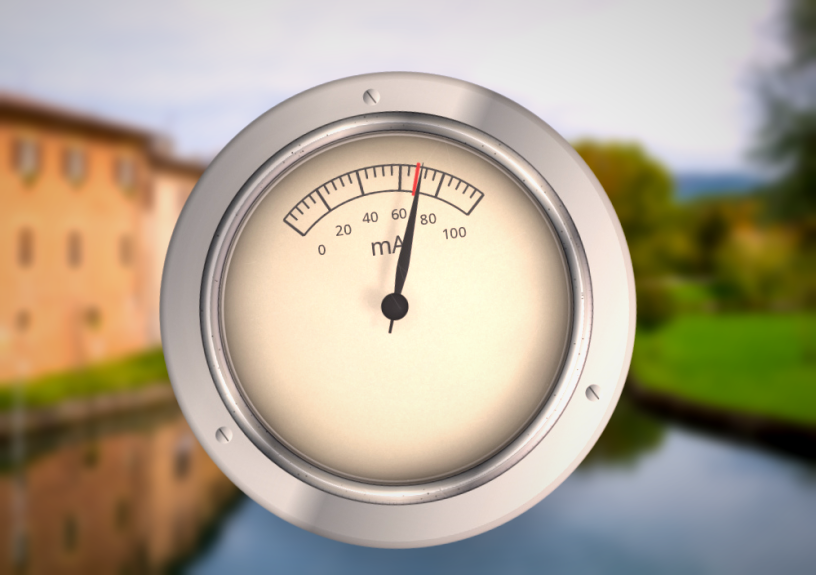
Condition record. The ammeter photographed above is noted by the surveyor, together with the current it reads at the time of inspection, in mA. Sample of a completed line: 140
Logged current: 70
